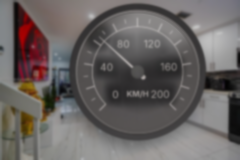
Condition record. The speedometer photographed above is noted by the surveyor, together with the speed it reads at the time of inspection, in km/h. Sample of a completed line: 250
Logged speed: 65
